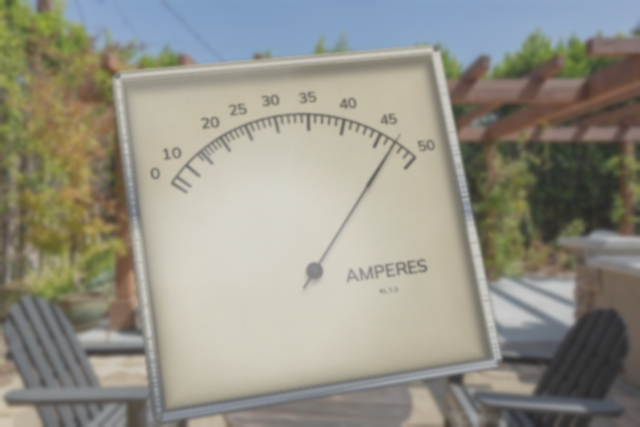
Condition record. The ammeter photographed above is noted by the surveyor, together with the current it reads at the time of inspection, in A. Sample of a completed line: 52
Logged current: 47
